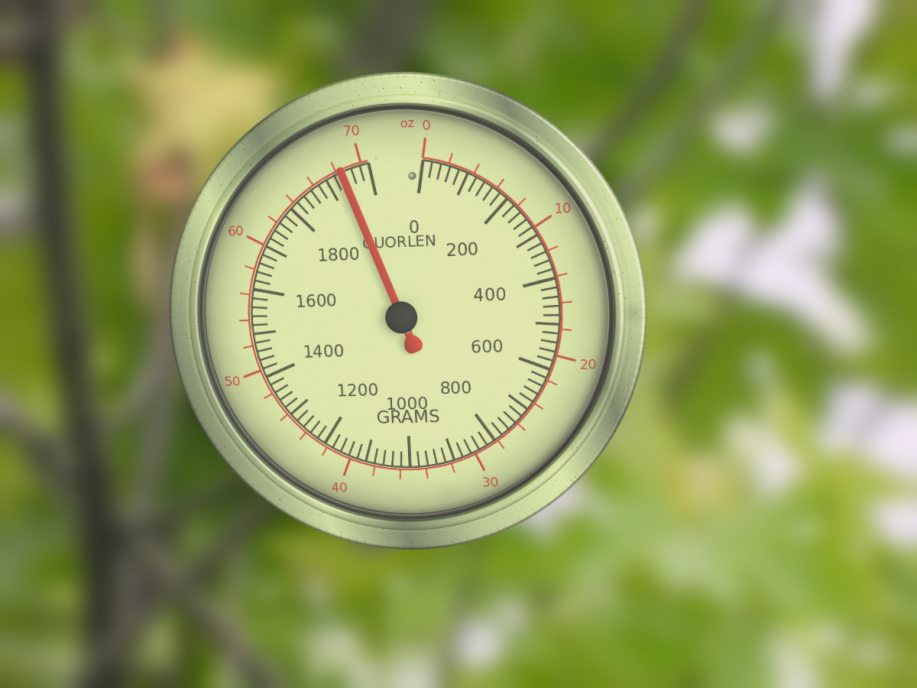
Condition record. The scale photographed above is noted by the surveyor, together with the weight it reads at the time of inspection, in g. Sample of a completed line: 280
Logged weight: 1940
